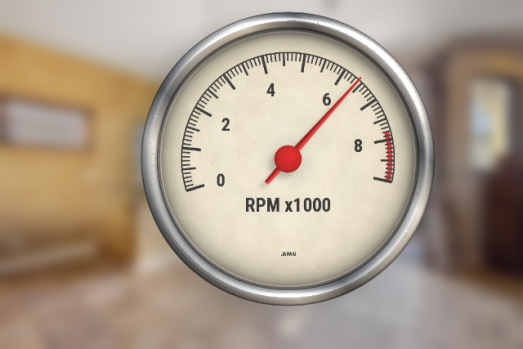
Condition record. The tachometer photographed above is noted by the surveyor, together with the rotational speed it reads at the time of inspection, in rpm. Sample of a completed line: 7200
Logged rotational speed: 6400
